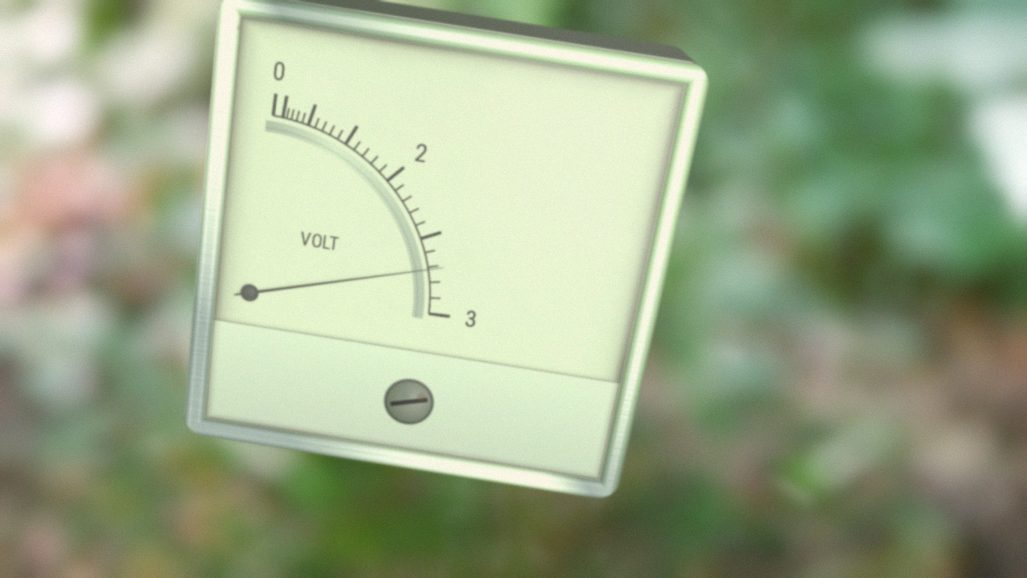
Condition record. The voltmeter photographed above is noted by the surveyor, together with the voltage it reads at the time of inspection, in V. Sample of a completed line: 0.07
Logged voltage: 2.7
